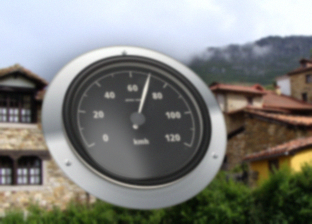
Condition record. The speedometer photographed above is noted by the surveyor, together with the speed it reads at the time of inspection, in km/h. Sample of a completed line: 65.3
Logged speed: 70
